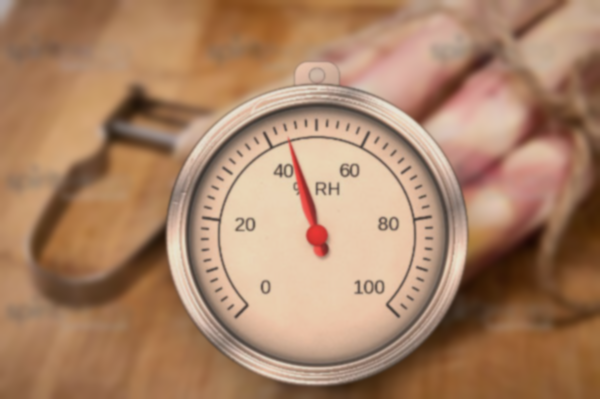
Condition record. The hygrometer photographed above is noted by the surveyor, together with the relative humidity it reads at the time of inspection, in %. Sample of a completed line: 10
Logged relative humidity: 44
